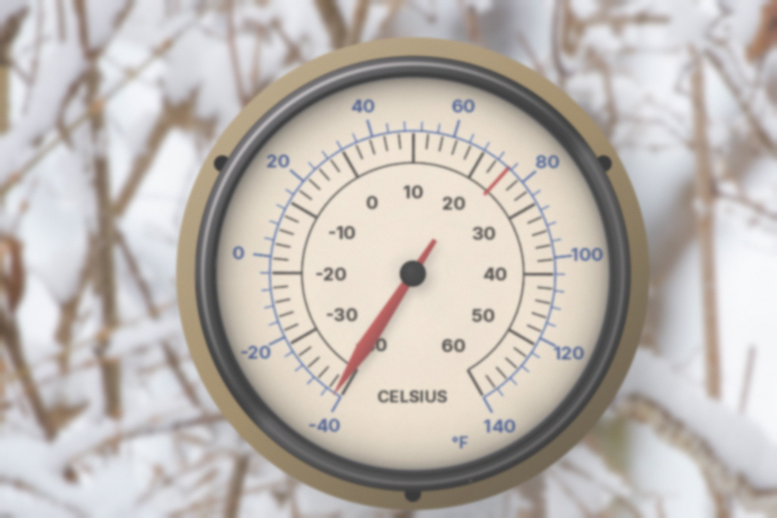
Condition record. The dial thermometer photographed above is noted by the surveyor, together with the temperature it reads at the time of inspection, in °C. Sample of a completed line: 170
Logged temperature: -39
